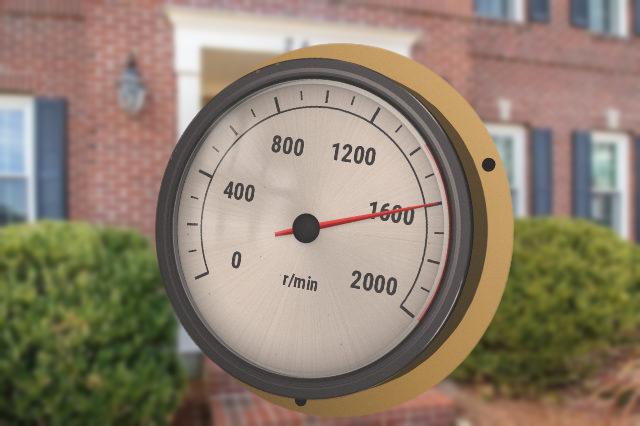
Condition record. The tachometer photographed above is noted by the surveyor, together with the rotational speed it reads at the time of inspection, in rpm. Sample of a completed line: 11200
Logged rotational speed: 1600
